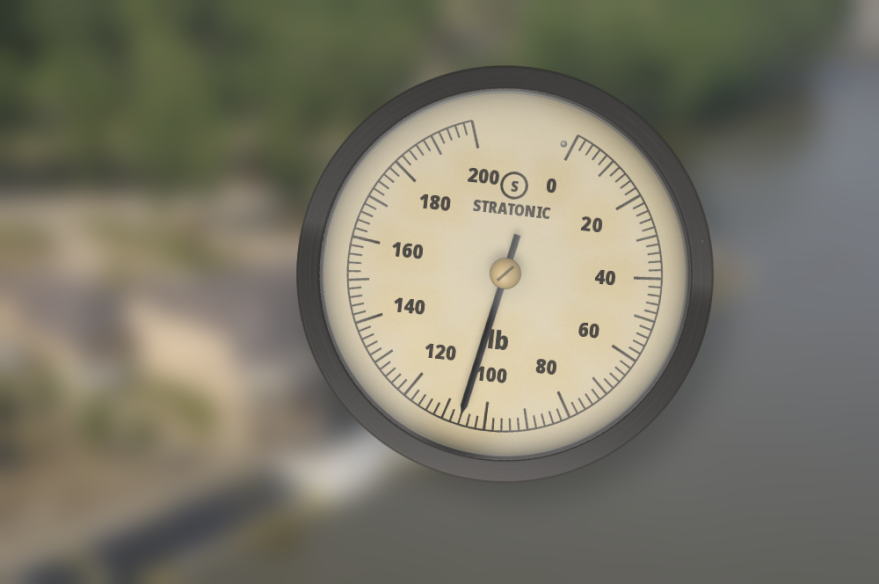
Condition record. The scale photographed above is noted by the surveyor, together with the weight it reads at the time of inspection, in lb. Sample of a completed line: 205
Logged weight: 106
